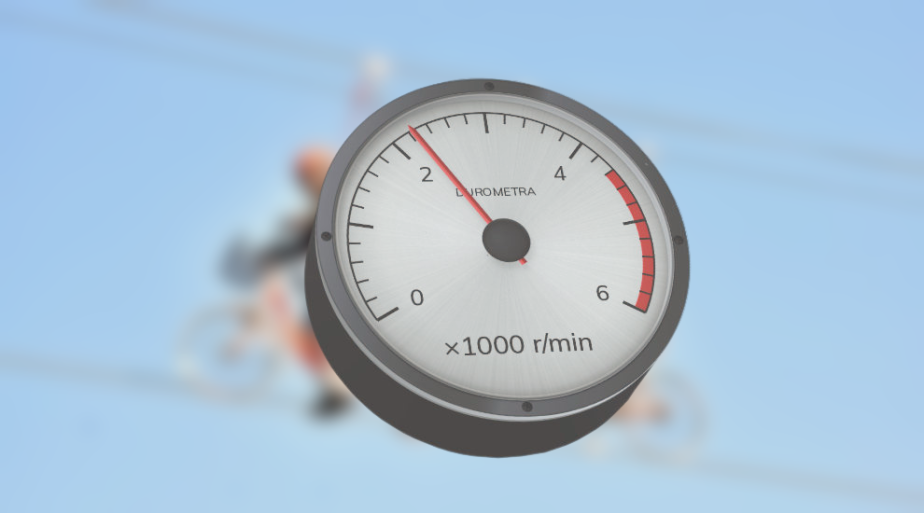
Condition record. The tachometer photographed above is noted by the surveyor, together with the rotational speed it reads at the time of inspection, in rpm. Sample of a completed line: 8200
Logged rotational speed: 2200
